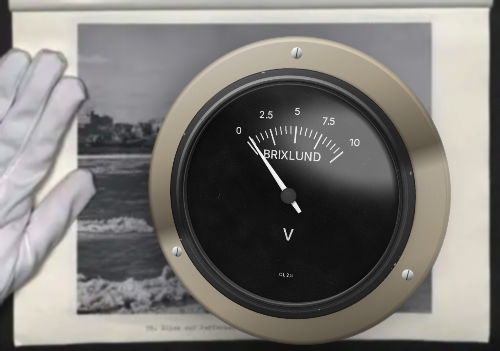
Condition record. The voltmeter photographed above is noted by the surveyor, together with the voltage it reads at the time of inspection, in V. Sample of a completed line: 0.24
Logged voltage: 0.5
